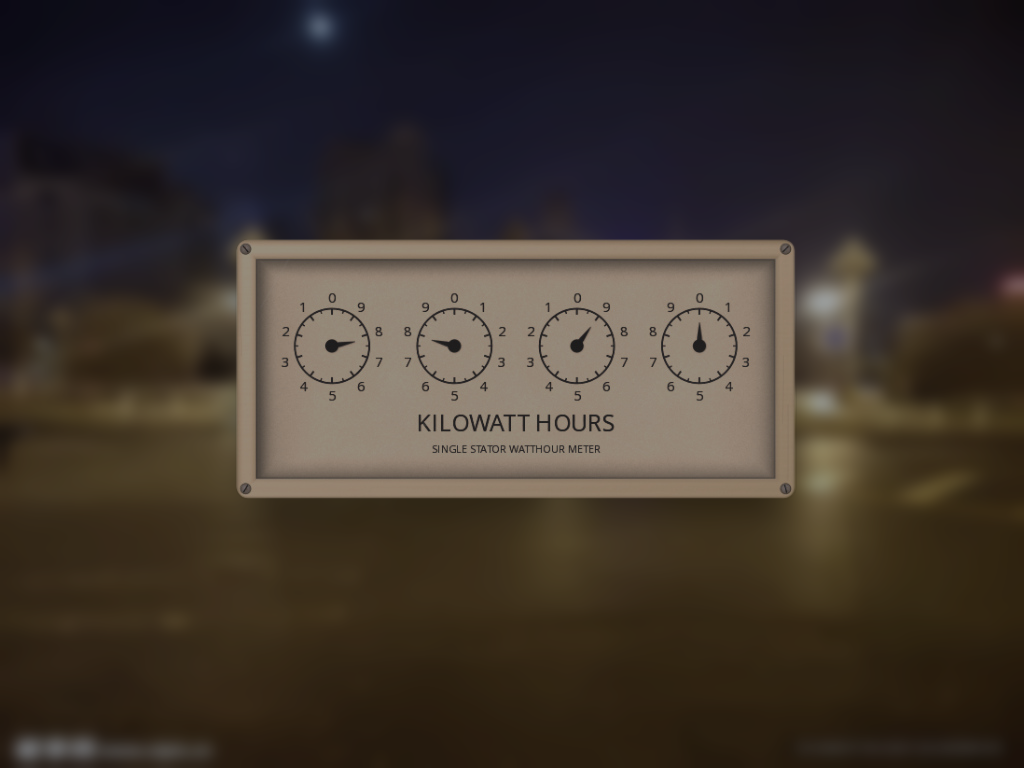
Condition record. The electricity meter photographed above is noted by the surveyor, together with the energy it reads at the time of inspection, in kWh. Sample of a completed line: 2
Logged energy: 7790
